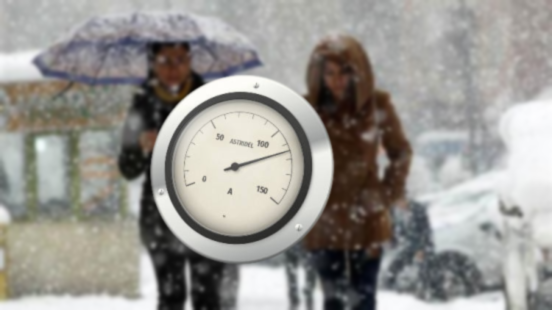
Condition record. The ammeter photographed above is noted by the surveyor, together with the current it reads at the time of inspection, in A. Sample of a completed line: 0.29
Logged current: 115
